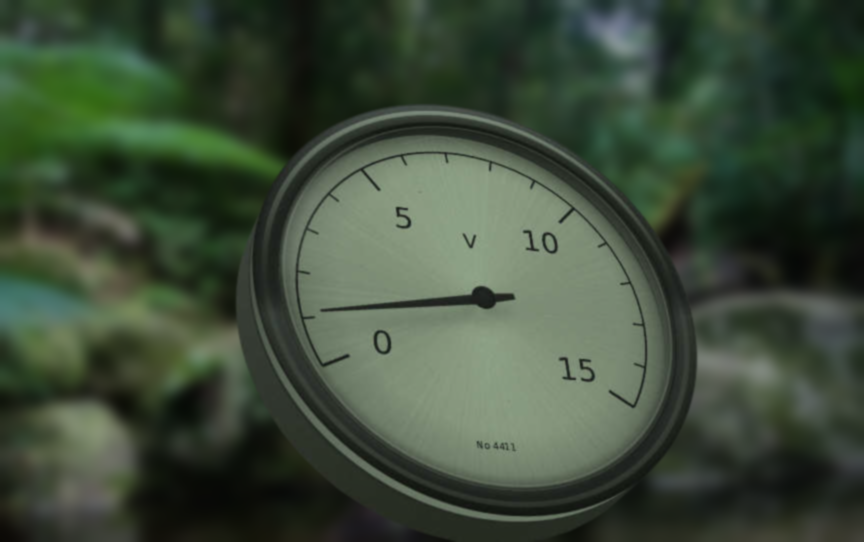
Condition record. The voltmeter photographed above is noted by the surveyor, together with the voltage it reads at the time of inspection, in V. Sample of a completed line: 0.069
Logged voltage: 1
